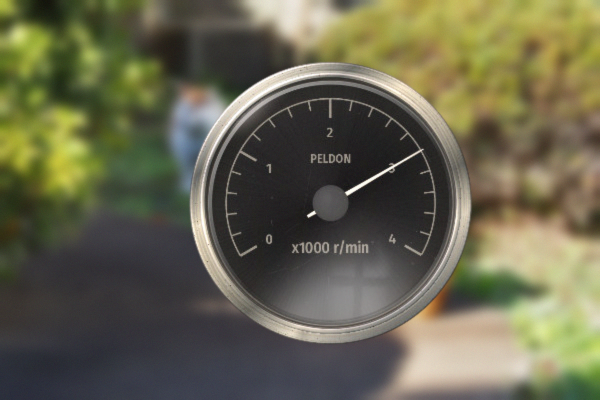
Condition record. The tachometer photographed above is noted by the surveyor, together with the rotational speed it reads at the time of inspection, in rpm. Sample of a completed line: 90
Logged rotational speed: 3000
